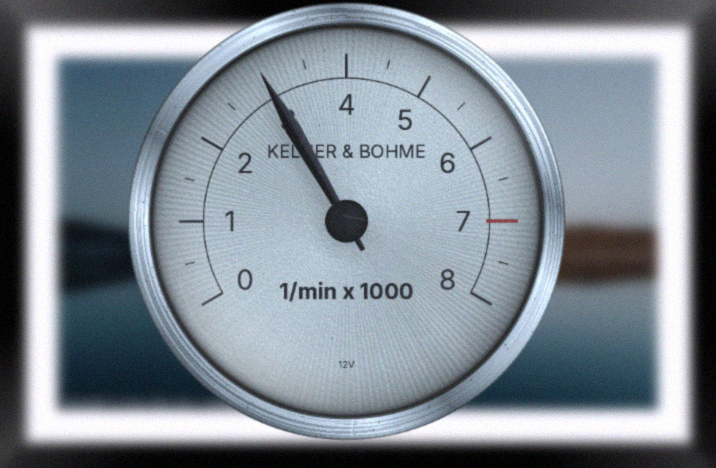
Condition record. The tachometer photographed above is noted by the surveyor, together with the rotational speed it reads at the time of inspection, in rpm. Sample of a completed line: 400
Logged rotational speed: 3000
